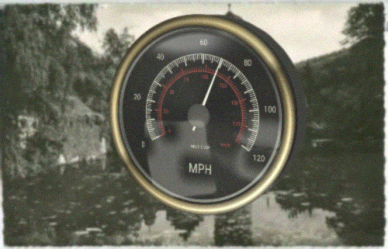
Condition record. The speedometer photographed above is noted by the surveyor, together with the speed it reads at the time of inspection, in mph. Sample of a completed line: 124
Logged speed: 70
